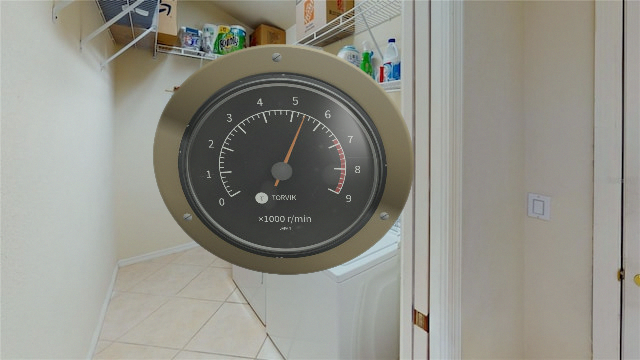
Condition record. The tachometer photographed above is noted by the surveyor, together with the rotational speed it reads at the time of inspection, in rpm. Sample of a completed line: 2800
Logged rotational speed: 5400
